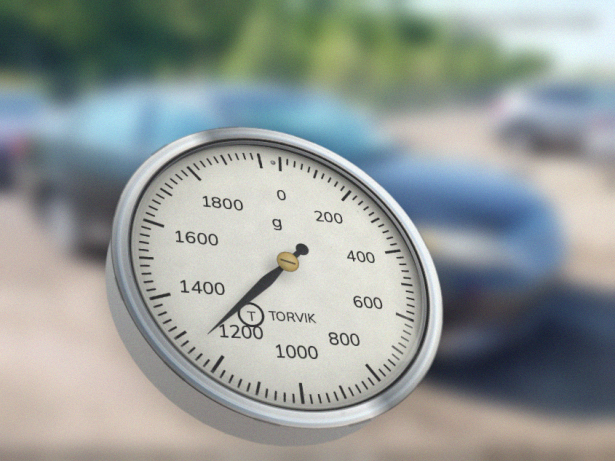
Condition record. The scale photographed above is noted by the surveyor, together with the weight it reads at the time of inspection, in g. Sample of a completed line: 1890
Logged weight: 1260
